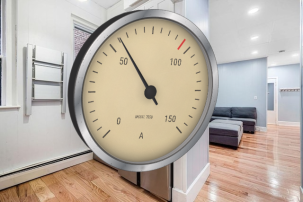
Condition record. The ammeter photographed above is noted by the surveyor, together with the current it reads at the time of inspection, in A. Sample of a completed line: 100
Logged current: 55
